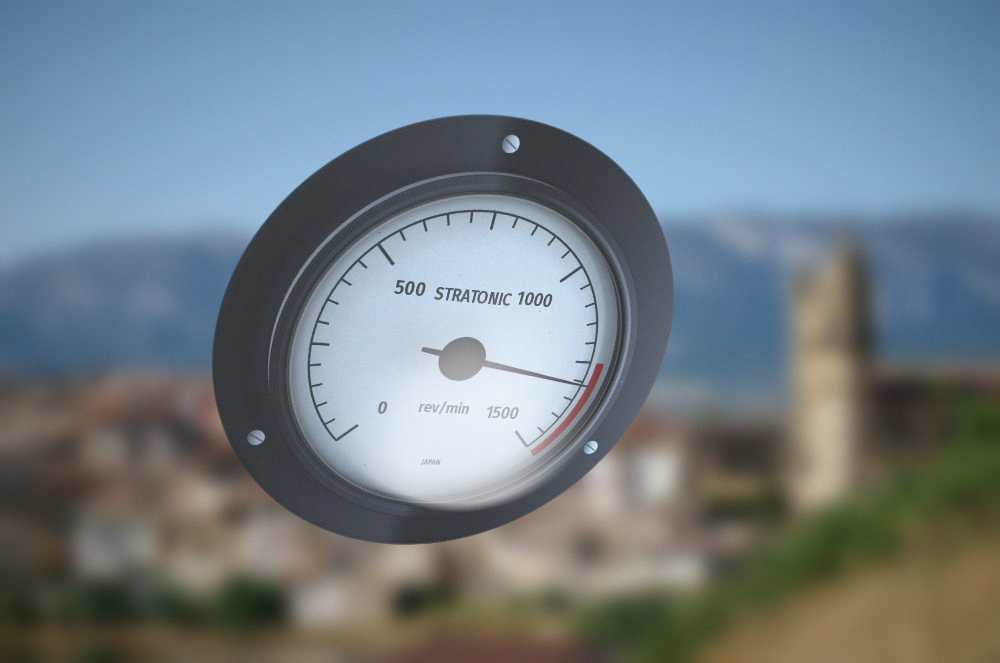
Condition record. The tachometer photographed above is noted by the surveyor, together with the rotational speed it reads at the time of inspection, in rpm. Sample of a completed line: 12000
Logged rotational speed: 1300
